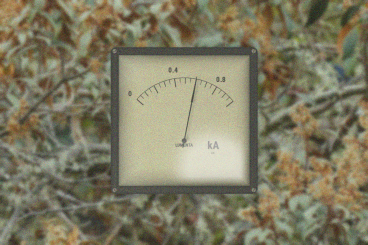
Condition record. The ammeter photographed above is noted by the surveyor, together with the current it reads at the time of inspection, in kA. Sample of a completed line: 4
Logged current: 0.6
